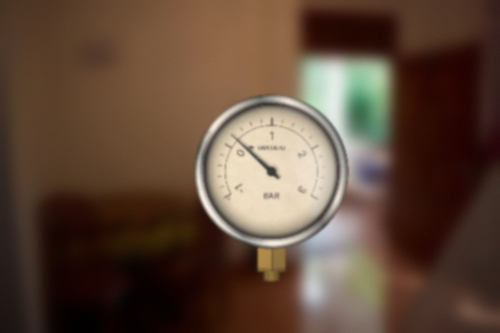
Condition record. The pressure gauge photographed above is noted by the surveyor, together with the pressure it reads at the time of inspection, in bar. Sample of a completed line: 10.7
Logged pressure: 0.2
